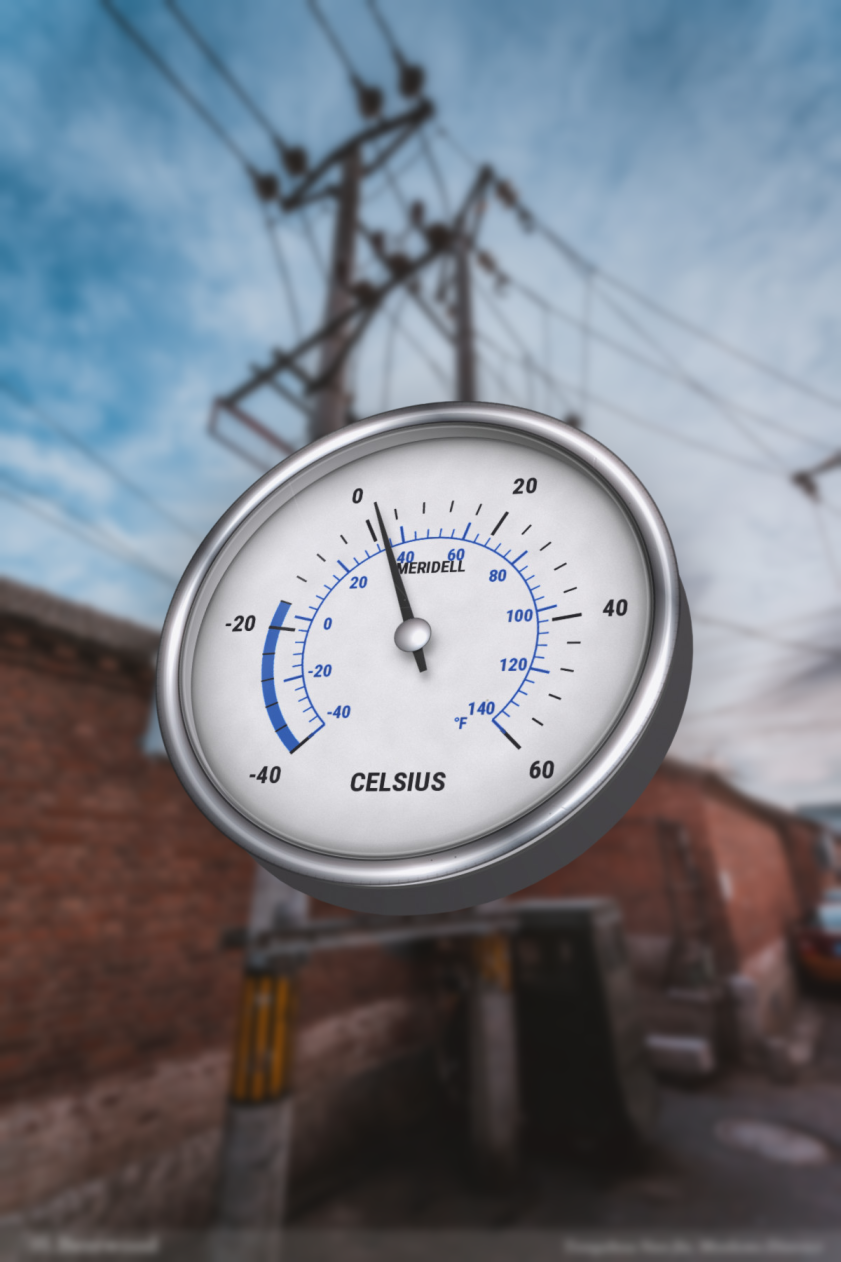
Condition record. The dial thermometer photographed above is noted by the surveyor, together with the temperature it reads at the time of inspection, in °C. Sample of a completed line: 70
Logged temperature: 2
